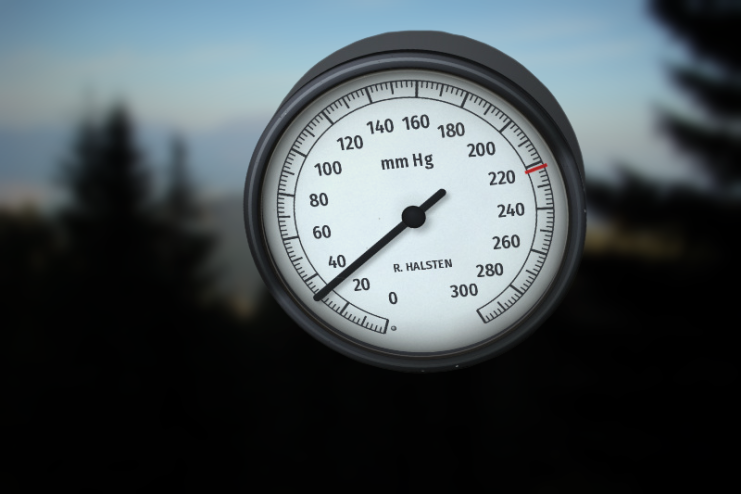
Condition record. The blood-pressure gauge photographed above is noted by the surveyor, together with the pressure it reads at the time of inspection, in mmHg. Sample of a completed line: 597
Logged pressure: 32
